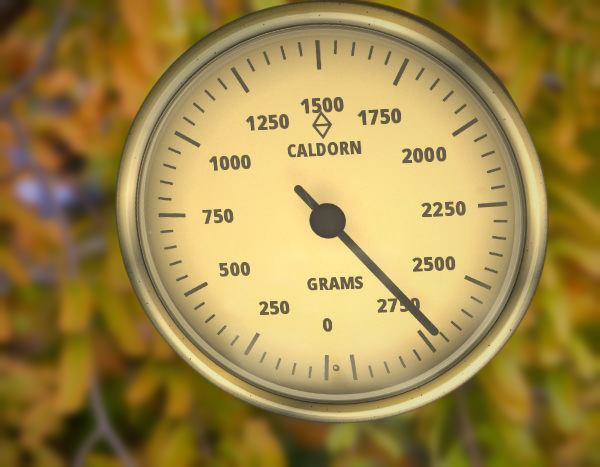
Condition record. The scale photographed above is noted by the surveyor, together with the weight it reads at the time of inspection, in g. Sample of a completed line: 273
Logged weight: 2700
